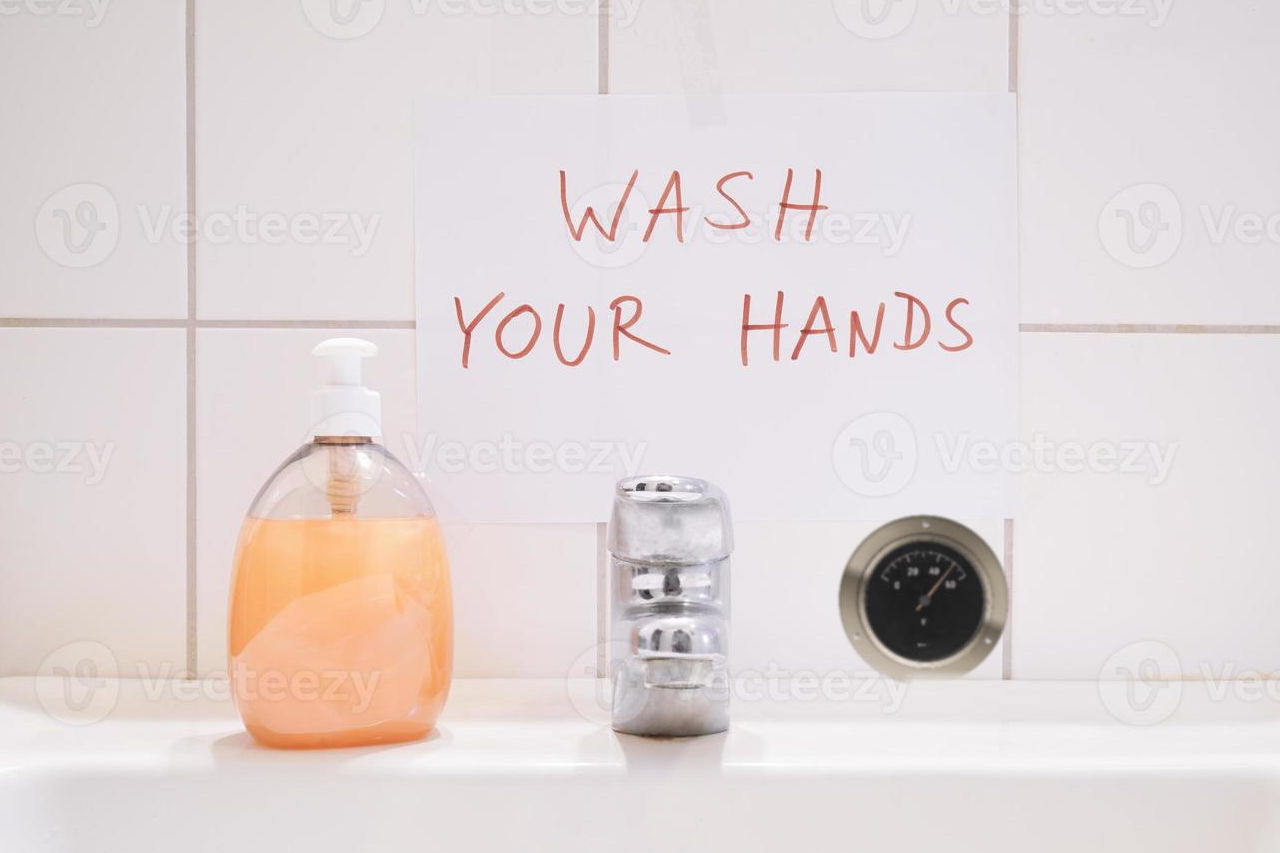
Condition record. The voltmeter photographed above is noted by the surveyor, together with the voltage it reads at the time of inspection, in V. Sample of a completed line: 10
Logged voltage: 50
